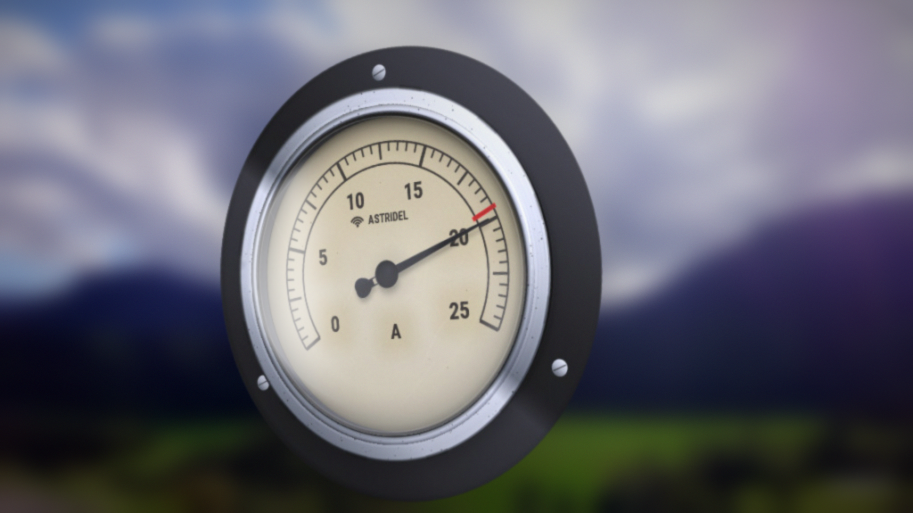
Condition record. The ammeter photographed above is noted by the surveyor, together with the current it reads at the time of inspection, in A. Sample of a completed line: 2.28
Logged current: 20
